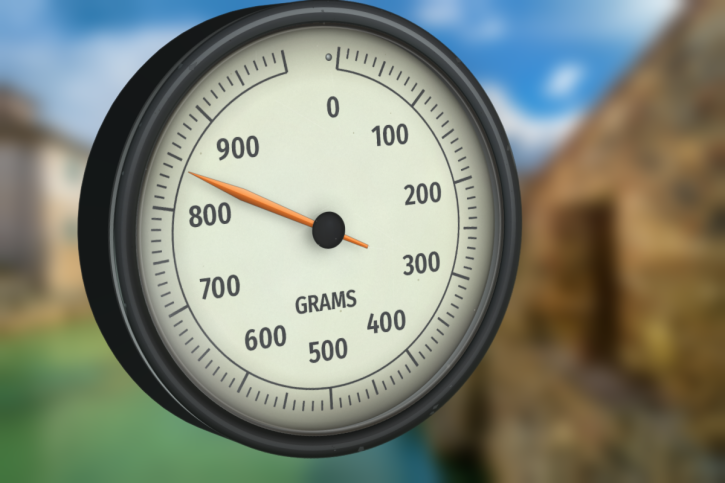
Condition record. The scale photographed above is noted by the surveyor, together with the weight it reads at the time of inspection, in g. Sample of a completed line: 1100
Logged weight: 840
